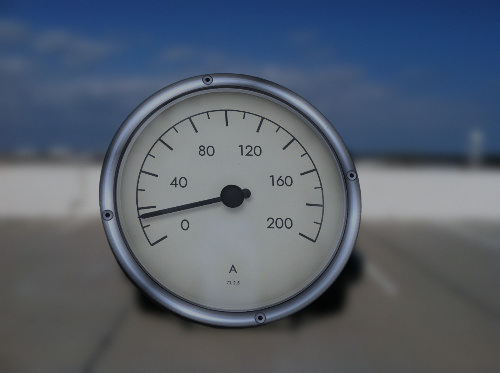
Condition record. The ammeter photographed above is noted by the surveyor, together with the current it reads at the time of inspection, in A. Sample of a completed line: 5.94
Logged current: 15
